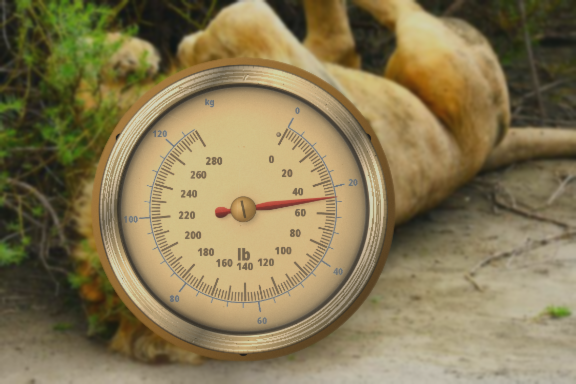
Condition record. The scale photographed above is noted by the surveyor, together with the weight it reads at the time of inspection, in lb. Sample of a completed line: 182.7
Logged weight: 50
